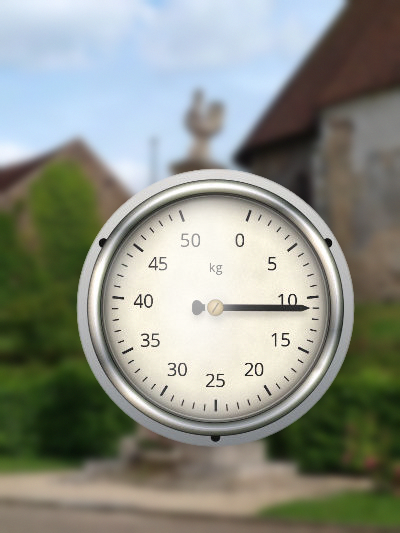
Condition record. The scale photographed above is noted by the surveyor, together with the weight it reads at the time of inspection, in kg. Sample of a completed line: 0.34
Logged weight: 11
